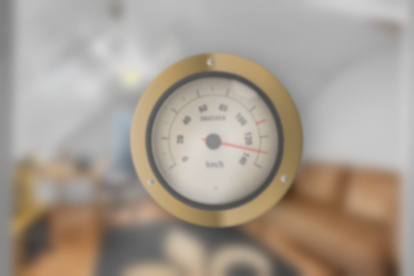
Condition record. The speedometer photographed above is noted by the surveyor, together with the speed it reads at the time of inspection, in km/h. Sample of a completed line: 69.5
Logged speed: 130
